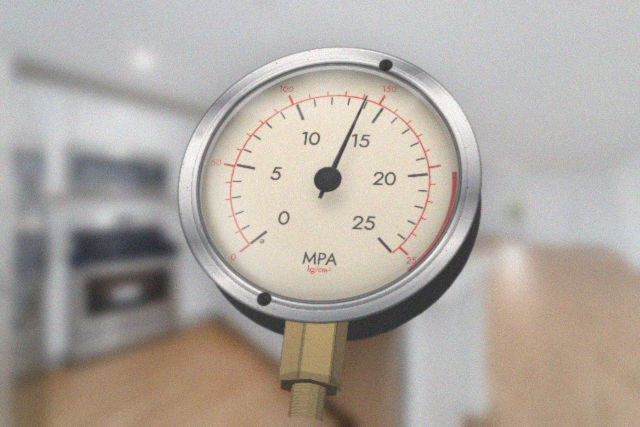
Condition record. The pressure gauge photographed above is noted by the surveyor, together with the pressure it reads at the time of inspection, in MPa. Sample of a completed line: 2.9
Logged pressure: 14
